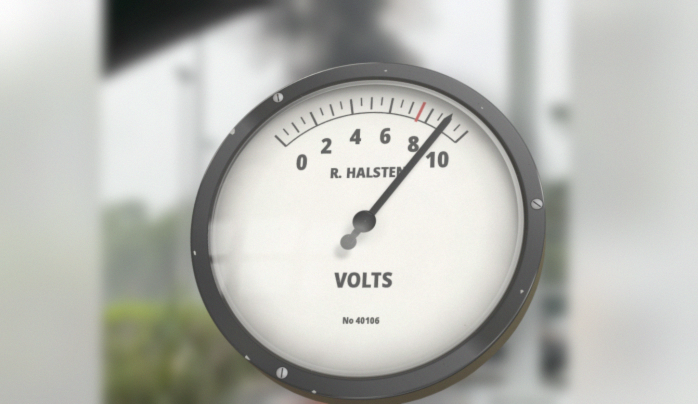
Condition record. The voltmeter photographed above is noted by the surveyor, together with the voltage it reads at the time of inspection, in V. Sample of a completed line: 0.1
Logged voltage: 9
